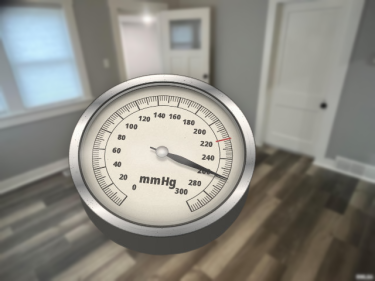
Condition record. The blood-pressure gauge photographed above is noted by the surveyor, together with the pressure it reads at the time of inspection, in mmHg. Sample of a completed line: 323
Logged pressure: 260
